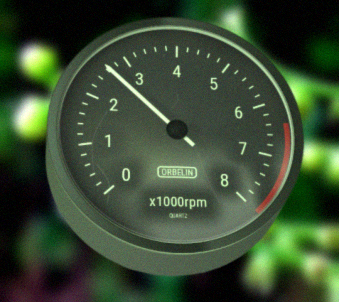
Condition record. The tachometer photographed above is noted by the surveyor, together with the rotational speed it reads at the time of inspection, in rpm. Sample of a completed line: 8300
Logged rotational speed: 2600
